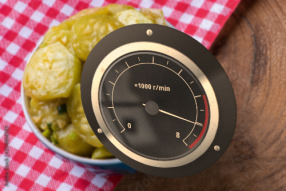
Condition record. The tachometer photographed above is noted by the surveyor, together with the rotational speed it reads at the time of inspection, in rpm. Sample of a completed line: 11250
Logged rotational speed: 7000
